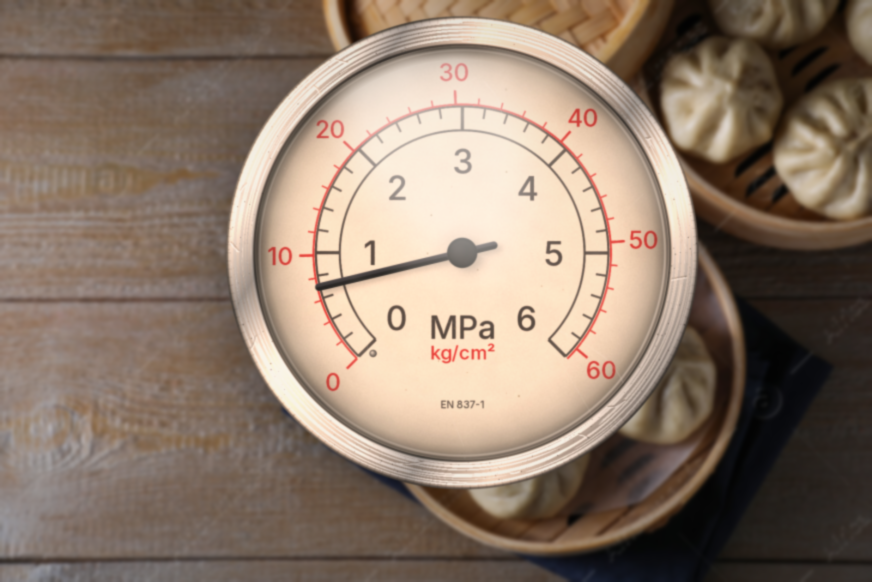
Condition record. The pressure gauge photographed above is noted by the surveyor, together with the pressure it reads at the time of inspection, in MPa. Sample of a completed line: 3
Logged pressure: 0.7
